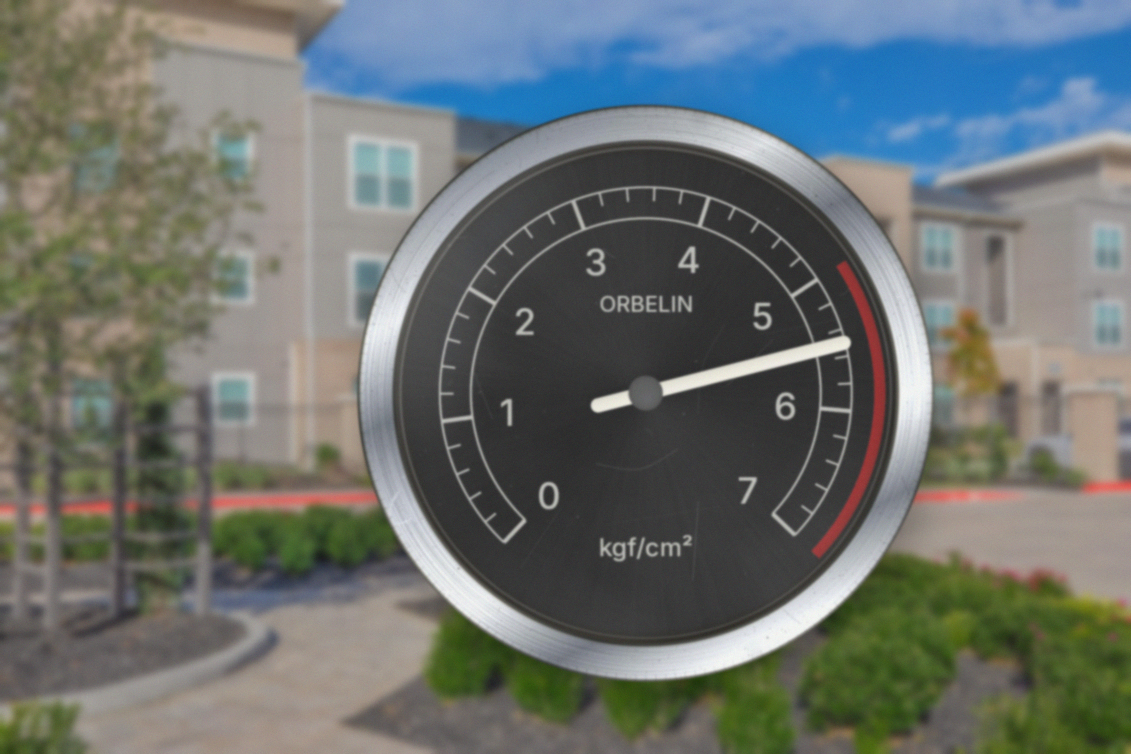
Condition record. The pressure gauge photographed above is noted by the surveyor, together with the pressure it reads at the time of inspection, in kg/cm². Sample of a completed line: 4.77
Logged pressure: 5.5
